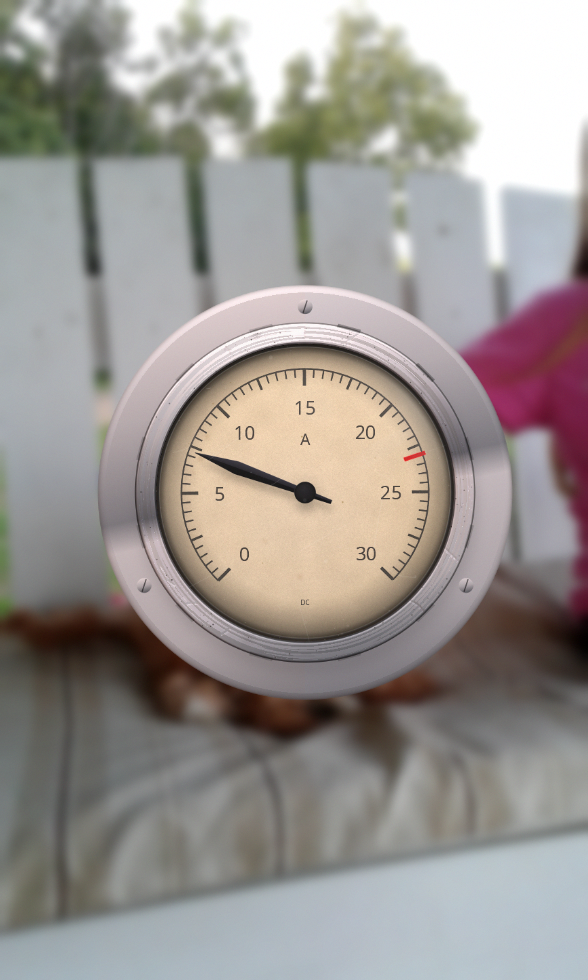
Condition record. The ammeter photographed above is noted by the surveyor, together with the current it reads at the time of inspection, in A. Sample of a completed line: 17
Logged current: 7.25
